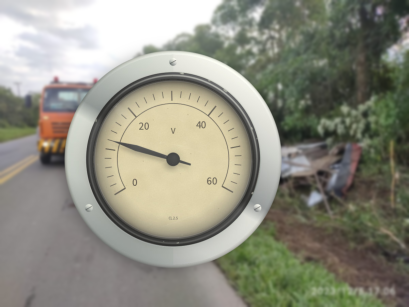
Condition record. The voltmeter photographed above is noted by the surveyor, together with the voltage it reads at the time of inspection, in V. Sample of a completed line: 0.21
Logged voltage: 12
